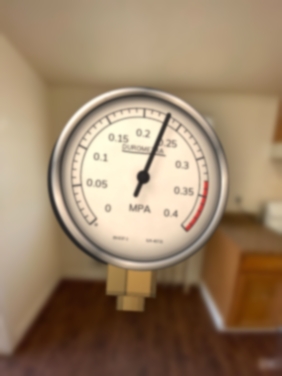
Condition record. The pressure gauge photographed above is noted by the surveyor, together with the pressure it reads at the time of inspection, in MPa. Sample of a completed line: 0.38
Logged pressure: 0.23
